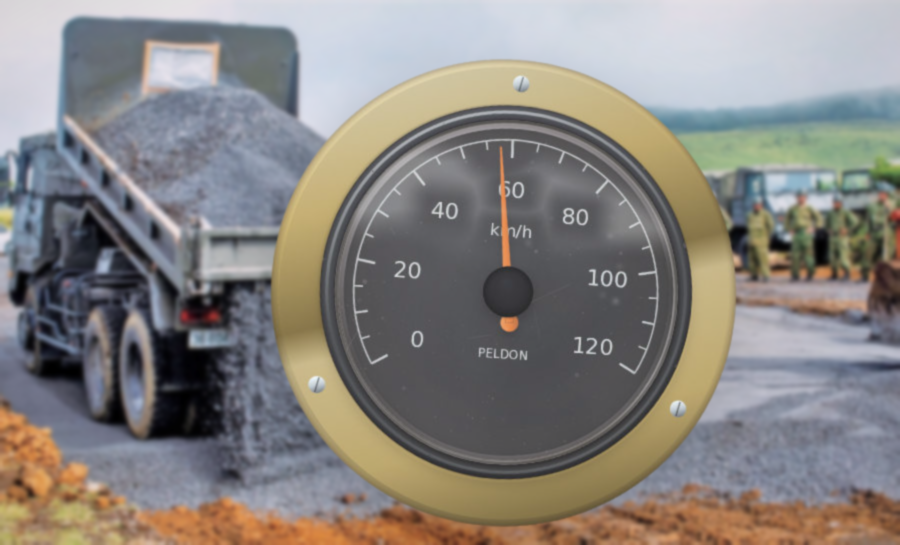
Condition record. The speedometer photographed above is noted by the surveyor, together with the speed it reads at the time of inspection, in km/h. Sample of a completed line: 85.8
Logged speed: 57.5
